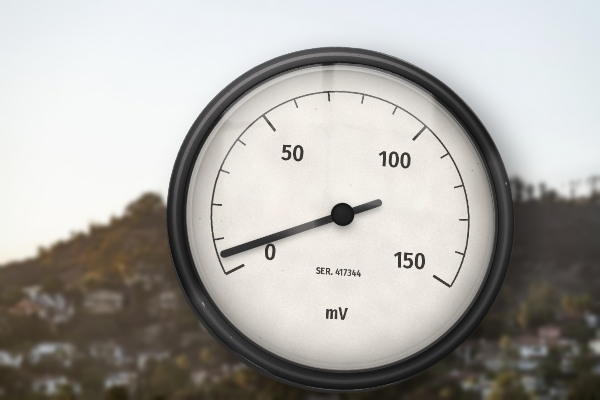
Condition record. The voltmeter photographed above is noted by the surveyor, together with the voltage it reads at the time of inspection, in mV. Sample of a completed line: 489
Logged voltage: 5
